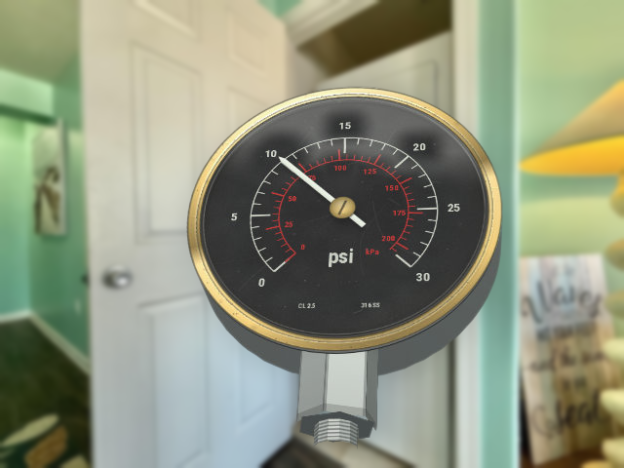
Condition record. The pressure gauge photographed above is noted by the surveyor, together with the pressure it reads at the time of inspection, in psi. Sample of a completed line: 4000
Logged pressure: 10
